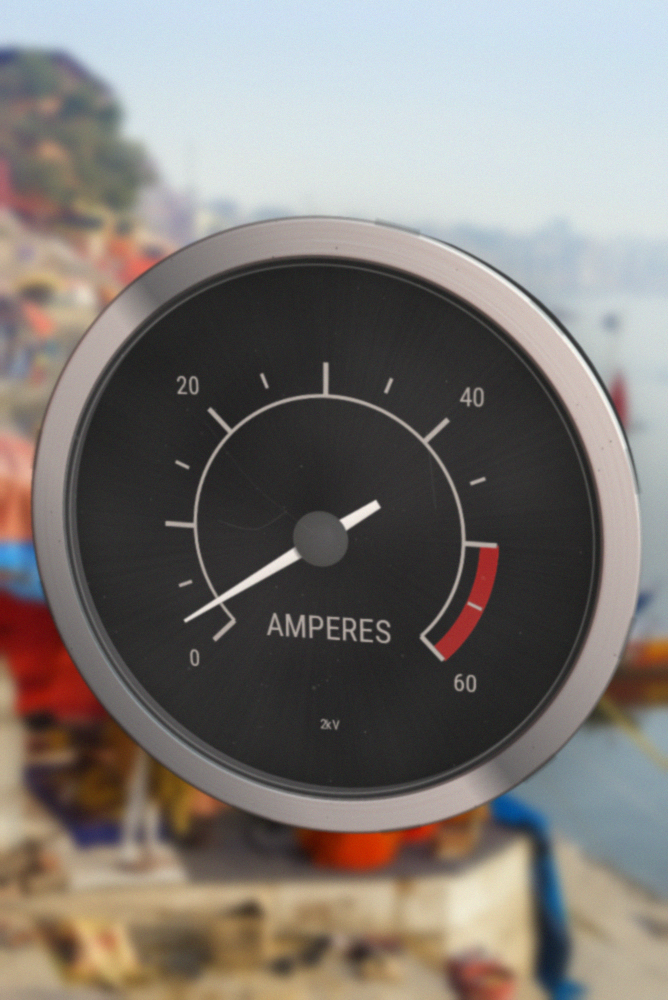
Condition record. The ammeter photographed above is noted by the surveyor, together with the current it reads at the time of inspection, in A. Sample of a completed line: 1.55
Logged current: 2.5
